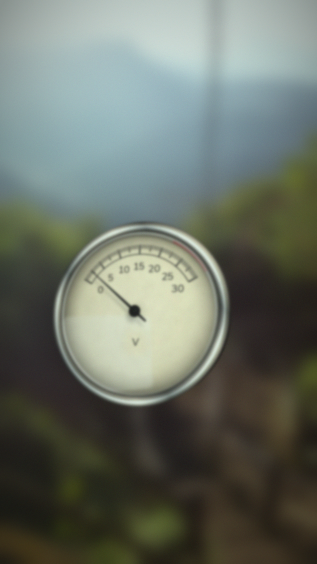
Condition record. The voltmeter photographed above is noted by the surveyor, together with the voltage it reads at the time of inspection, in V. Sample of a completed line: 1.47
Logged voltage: 2.5
